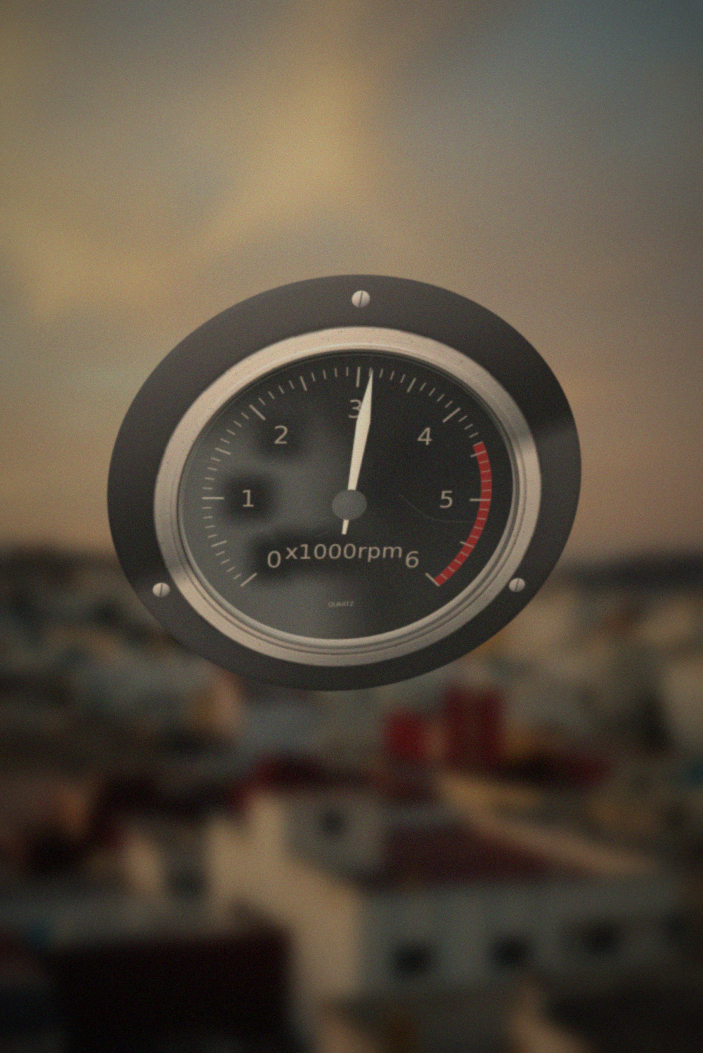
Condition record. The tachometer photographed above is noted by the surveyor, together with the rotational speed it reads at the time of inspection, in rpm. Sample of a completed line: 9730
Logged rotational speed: 3100
